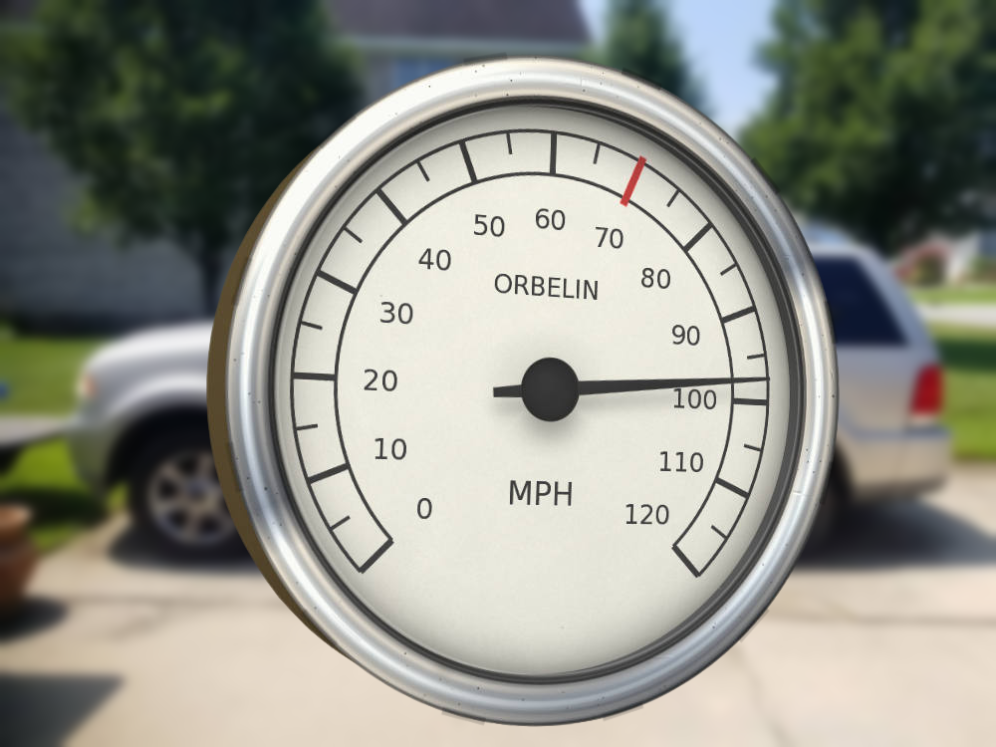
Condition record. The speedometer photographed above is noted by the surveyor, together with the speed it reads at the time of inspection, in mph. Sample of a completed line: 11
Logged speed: 97.5
